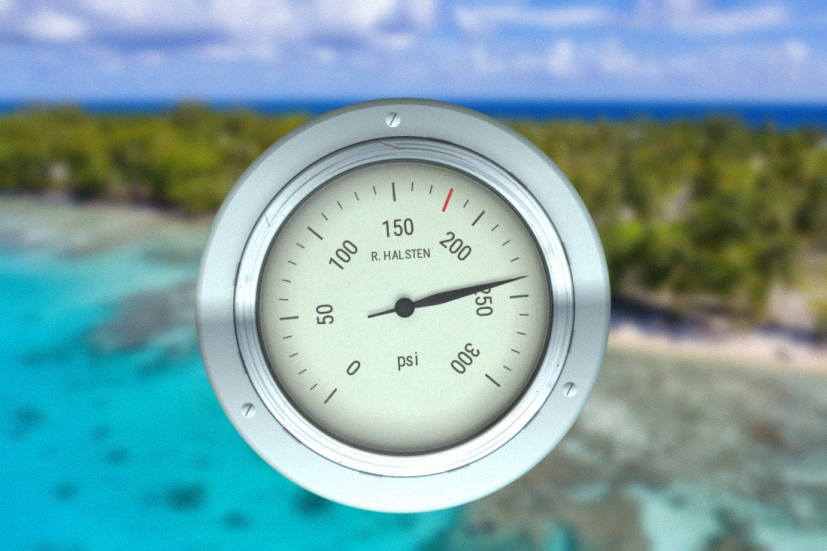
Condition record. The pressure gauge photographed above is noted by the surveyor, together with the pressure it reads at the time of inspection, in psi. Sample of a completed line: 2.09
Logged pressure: 240
